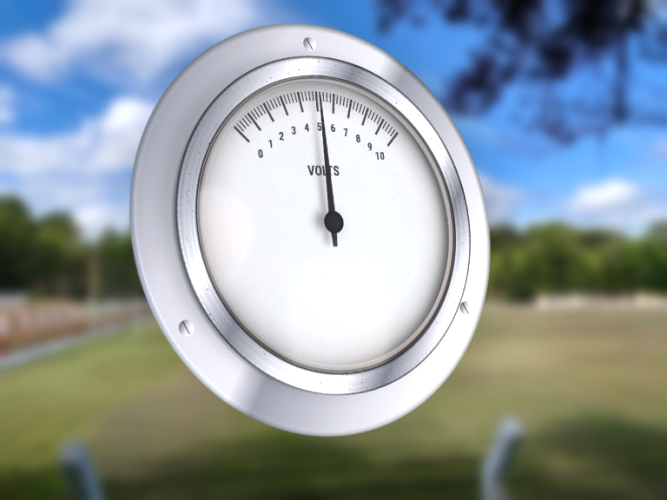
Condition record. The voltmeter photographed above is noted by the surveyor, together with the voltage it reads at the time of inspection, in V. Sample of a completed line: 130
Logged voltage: 5
